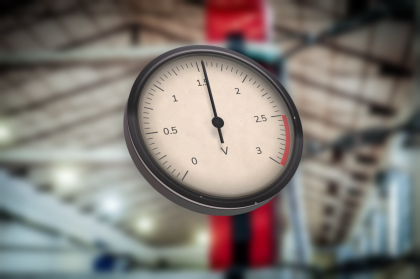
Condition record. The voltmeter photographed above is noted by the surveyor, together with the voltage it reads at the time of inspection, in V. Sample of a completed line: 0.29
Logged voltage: 1.55
